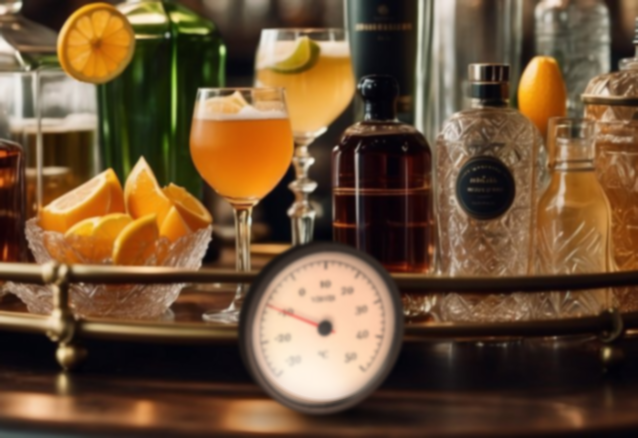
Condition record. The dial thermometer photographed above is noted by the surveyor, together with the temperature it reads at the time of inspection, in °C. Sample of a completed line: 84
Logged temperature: -10
